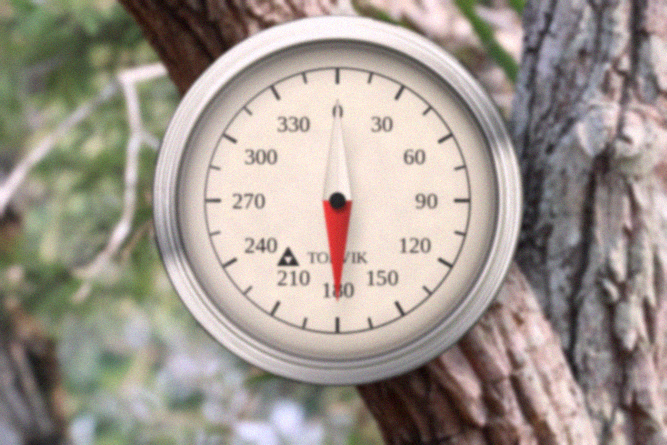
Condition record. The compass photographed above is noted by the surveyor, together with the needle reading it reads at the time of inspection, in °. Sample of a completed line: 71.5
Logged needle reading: 180
